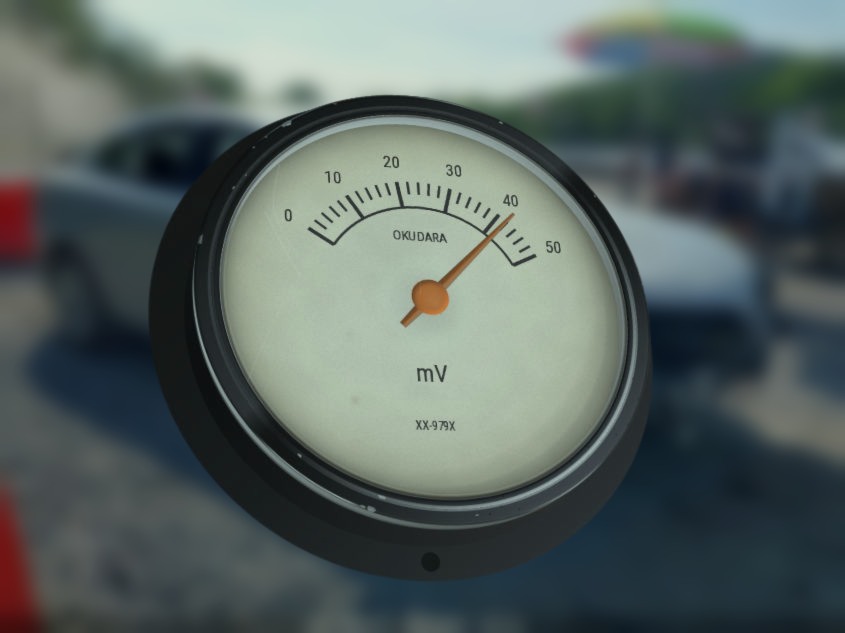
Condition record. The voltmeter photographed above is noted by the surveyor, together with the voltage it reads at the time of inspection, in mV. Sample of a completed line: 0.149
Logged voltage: 42
